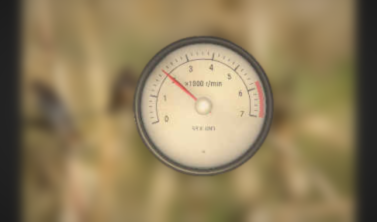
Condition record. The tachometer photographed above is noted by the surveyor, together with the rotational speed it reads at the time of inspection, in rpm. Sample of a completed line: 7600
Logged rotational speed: 2000
